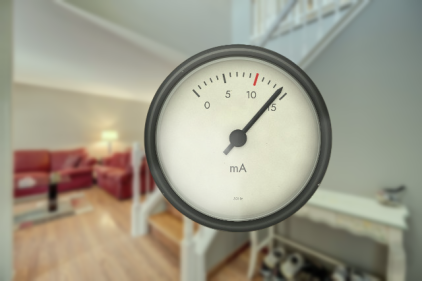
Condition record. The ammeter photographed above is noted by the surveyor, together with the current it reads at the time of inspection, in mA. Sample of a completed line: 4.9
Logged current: 14
